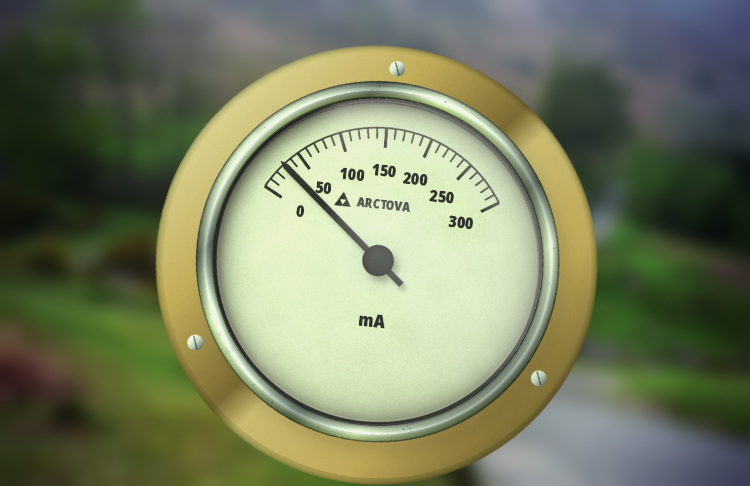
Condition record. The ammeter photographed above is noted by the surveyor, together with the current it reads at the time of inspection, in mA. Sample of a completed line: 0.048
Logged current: 30
